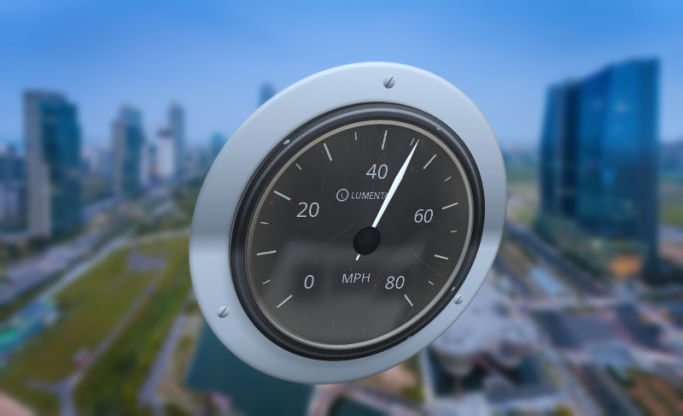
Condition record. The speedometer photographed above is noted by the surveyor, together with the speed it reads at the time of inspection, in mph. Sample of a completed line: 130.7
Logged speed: 45
